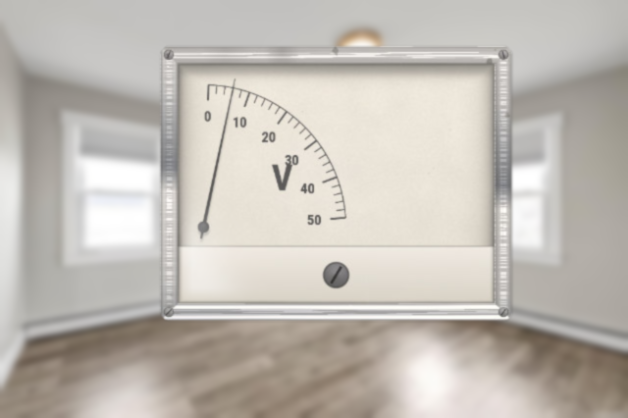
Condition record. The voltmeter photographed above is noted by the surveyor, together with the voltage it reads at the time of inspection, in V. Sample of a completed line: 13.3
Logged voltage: 6
